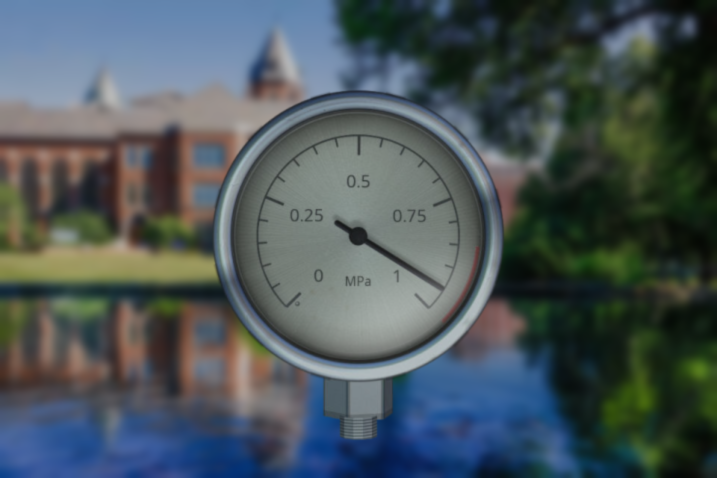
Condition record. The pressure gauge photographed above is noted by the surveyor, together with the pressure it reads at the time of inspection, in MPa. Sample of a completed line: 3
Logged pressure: 0.95
